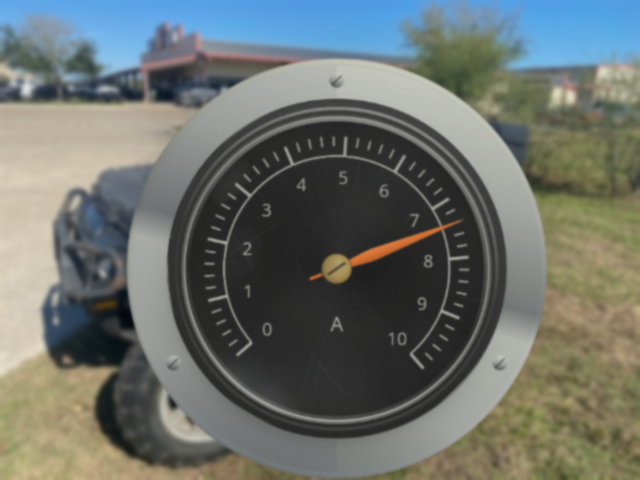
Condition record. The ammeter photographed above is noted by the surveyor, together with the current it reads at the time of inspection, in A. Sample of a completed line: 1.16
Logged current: 7.4
